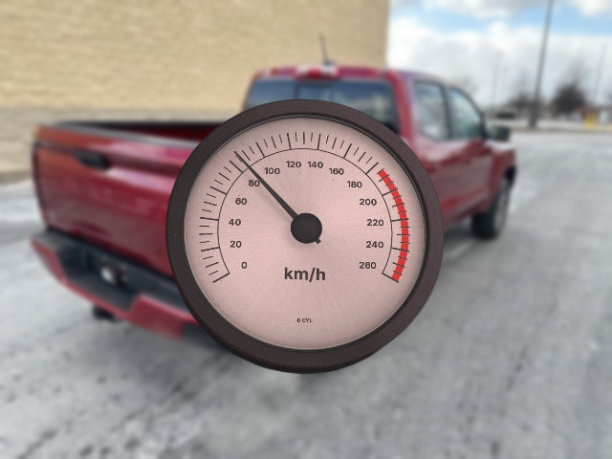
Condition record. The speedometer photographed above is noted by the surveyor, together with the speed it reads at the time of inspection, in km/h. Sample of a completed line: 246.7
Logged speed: 85
